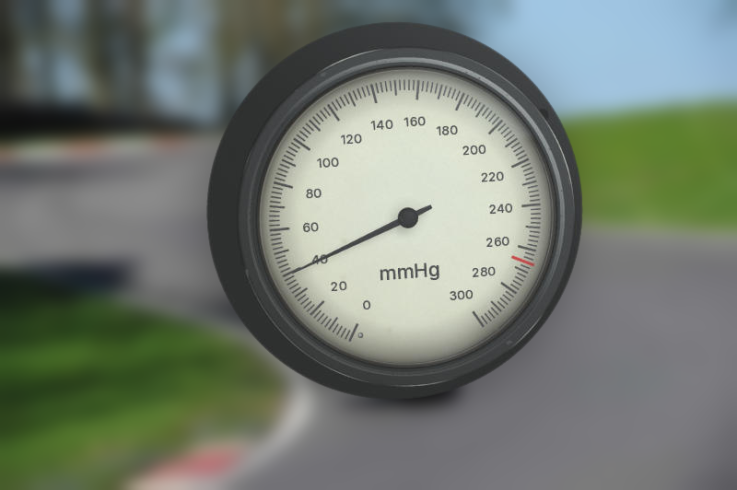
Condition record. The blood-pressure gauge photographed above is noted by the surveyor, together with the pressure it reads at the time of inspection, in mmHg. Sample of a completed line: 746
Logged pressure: 40
